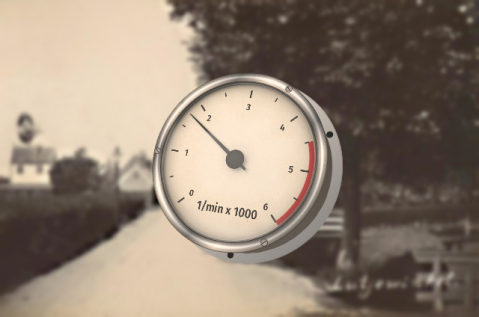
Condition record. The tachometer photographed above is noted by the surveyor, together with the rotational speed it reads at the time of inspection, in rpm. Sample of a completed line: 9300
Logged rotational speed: 1750
